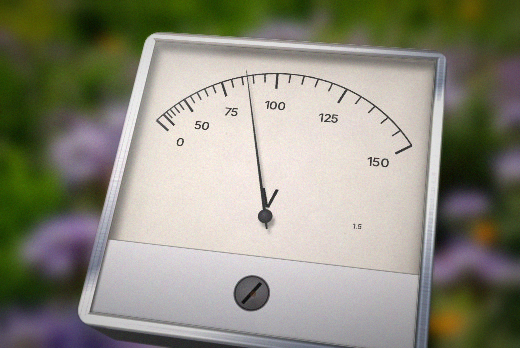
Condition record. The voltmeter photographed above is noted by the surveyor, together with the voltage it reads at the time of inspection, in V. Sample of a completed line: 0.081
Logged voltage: 87.5
